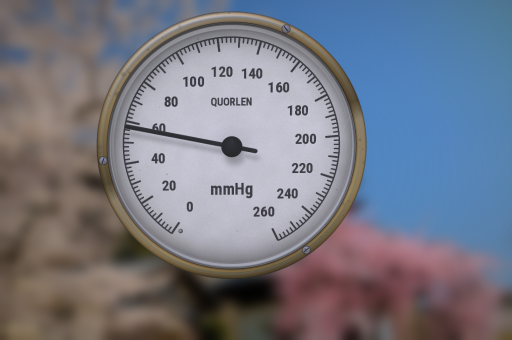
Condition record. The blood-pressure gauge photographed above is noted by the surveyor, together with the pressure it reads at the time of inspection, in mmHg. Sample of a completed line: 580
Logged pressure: 58
